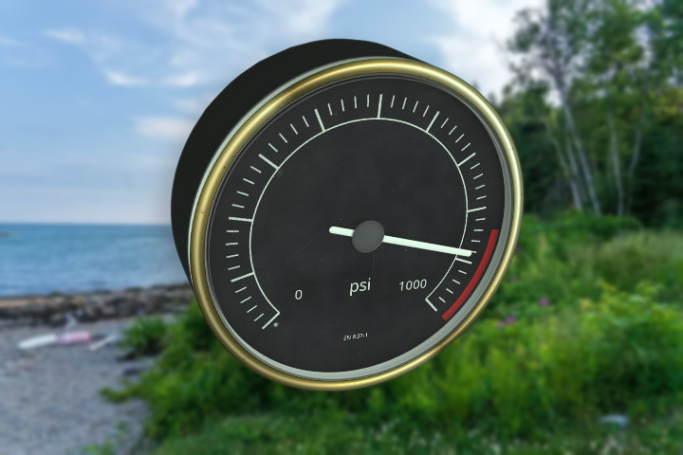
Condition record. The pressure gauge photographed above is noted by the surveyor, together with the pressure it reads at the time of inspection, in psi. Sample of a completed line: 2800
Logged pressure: 880
